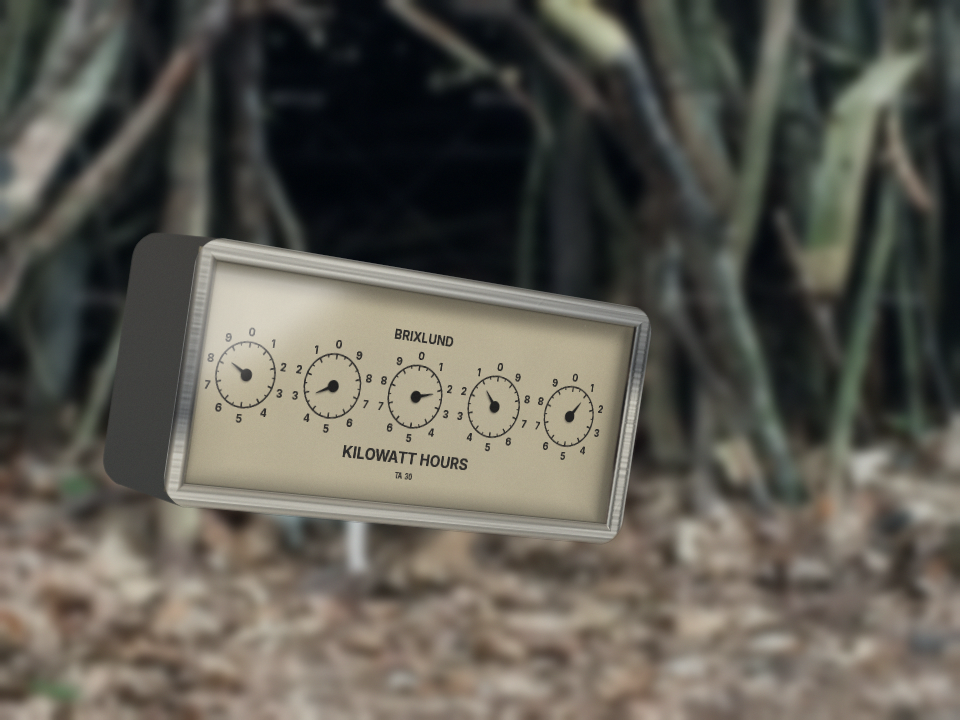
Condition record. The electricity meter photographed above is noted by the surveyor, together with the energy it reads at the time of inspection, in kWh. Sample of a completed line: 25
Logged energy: 83211
